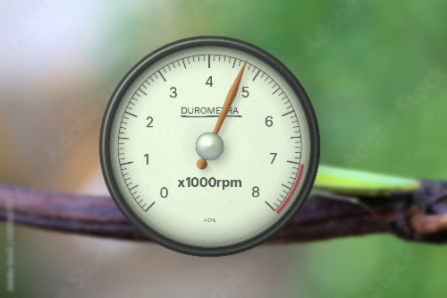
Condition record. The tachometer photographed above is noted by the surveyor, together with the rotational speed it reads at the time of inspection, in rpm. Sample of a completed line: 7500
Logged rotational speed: 4700
